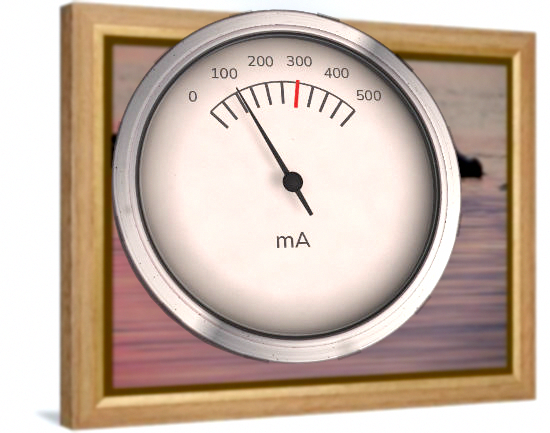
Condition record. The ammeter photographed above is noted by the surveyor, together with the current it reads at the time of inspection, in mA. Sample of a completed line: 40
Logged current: 100
